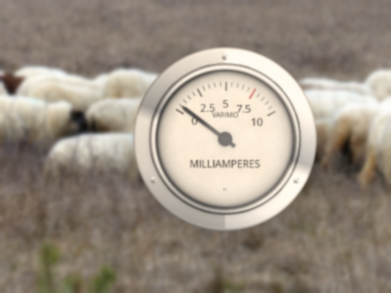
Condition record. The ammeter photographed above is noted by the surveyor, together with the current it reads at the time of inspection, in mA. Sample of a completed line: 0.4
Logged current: 0.5
